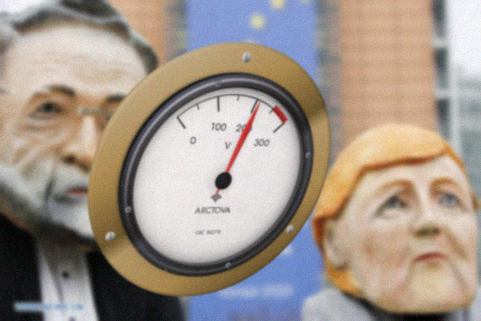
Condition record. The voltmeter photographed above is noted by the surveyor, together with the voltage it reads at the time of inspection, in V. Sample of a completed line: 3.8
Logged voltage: 200
